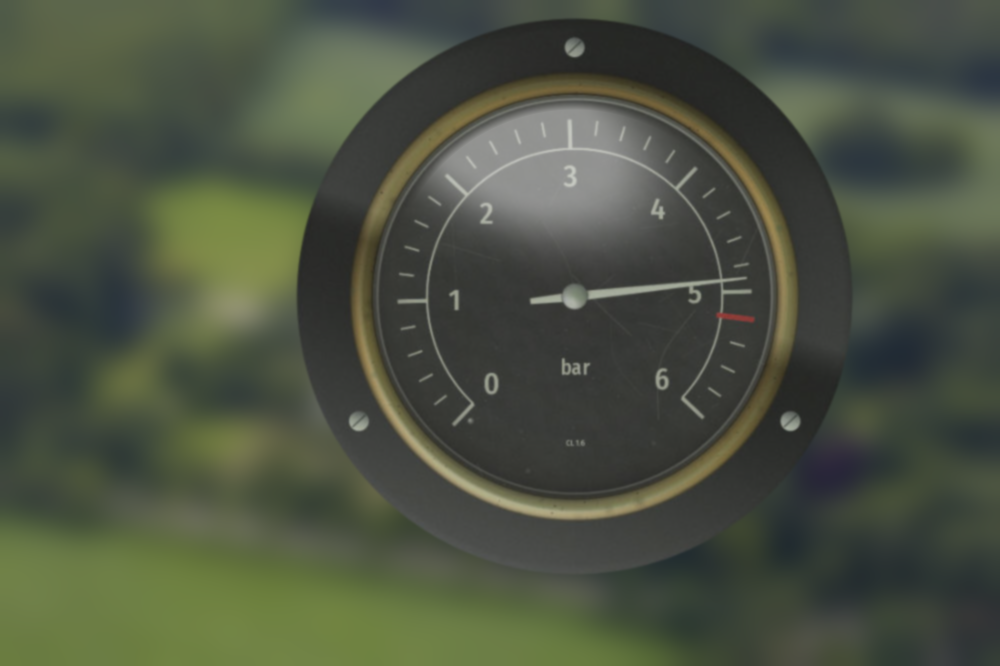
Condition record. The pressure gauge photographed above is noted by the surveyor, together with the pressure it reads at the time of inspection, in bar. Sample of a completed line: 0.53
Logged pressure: 4.9
